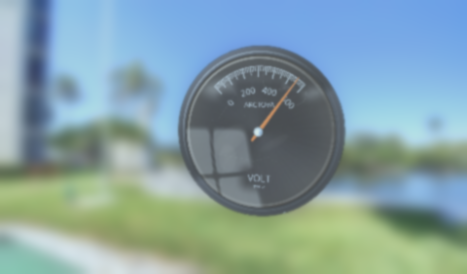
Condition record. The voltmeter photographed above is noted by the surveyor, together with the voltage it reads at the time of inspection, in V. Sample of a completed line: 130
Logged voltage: 550
